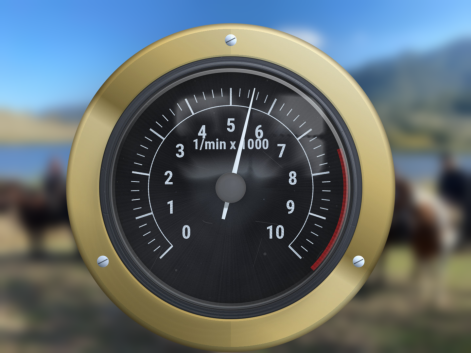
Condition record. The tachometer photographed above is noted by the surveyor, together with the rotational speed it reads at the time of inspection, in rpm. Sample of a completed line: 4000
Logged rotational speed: 5500
